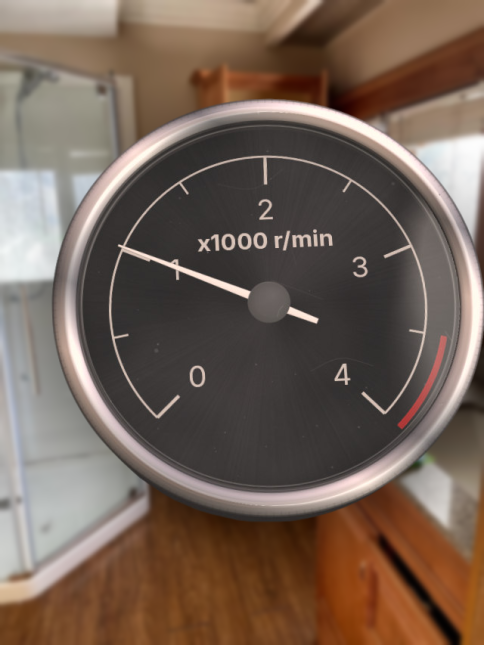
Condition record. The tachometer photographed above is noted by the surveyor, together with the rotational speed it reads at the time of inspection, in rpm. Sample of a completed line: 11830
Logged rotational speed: 1000
